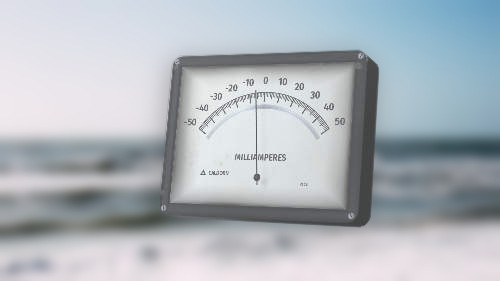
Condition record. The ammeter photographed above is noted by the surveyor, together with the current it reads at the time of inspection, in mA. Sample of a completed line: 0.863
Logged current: -5
